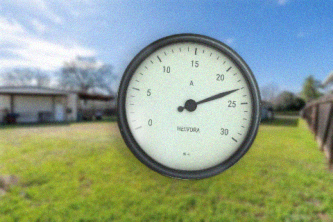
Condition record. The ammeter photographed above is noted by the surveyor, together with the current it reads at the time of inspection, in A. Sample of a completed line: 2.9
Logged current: 23
